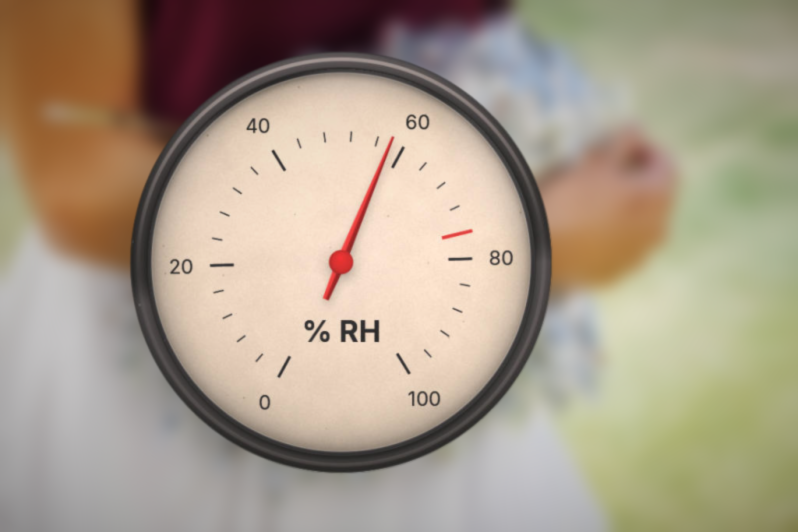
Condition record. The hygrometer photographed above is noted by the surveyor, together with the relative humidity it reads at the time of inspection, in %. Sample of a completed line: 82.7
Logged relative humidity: 58
